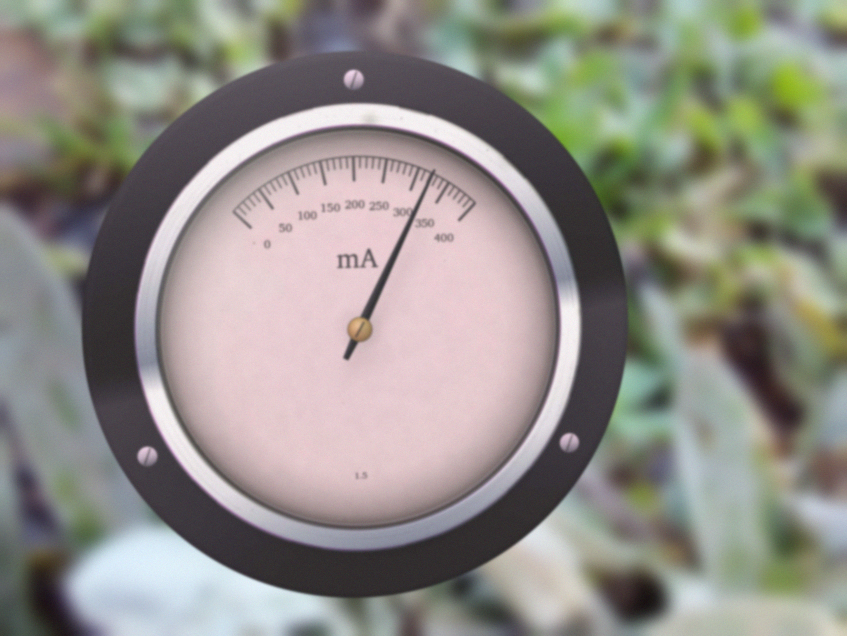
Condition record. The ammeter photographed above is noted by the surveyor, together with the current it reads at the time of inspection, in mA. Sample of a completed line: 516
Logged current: 320
